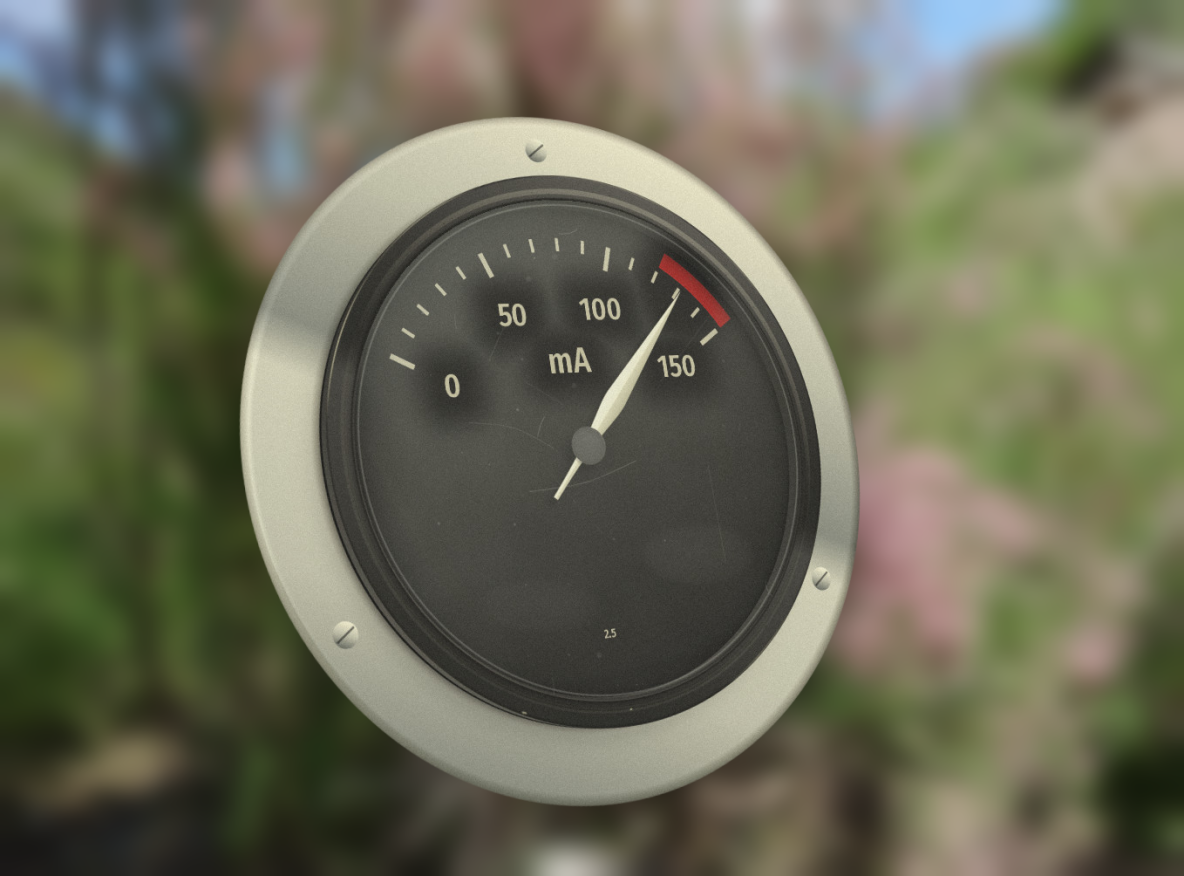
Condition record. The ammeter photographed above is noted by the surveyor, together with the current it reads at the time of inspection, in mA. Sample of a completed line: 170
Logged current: 130
